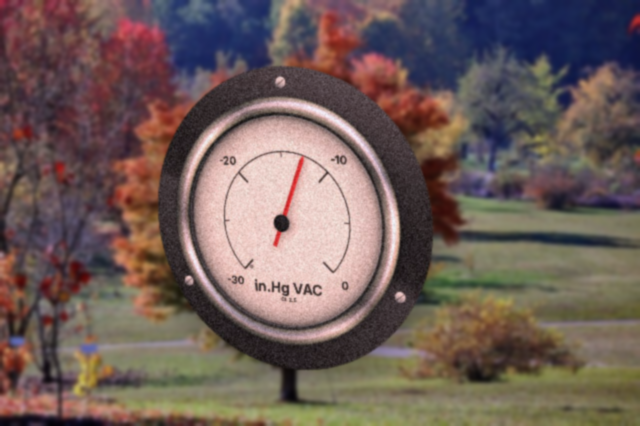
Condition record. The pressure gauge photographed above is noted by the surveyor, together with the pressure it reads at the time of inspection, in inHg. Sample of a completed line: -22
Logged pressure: -12.5
